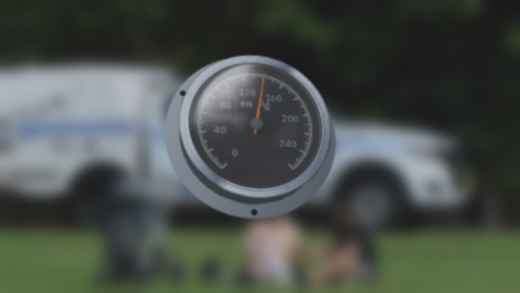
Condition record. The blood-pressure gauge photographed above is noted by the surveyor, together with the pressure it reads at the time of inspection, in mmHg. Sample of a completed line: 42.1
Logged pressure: 140
